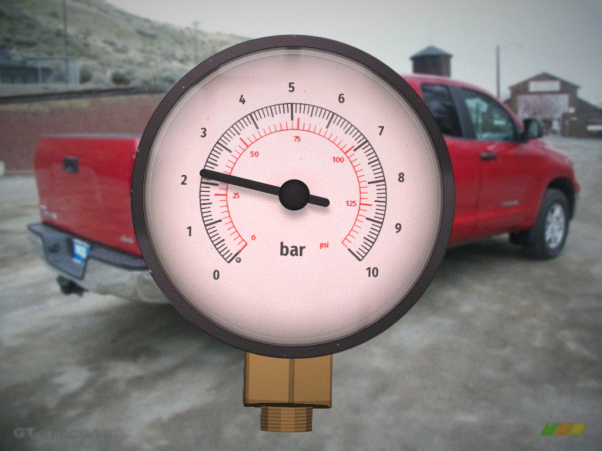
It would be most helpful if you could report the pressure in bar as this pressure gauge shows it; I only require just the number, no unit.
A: 2.2
